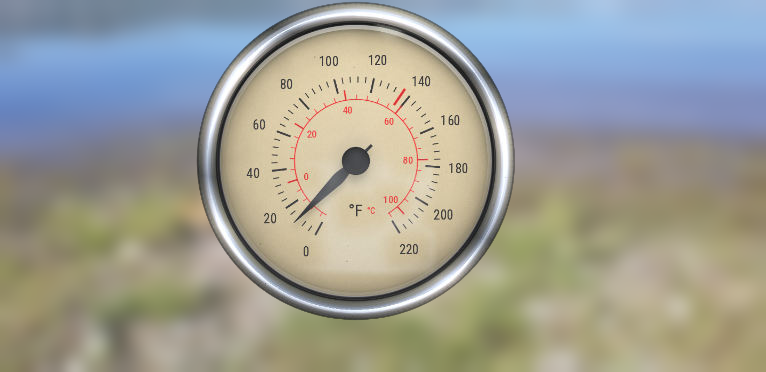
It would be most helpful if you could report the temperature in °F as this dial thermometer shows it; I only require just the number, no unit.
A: 12
